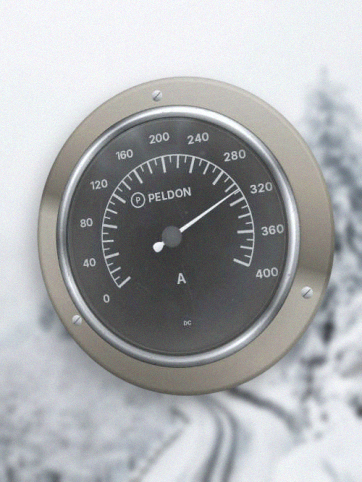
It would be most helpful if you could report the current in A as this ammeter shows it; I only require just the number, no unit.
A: 310
